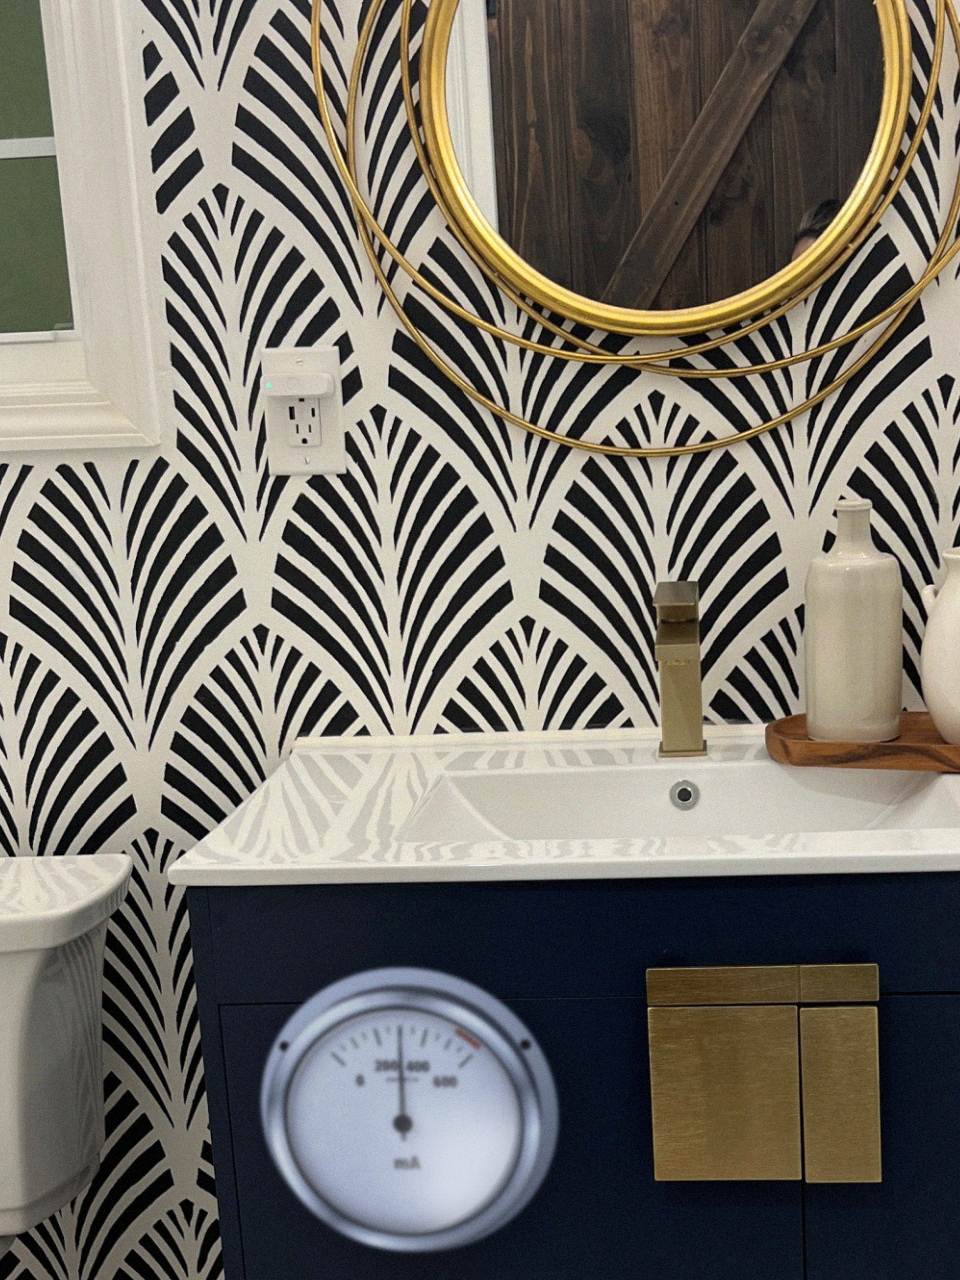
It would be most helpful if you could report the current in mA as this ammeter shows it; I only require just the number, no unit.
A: 300
